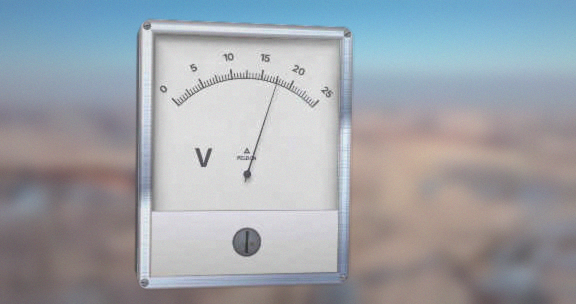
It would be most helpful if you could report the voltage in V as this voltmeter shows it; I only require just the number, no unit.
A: 17.5
